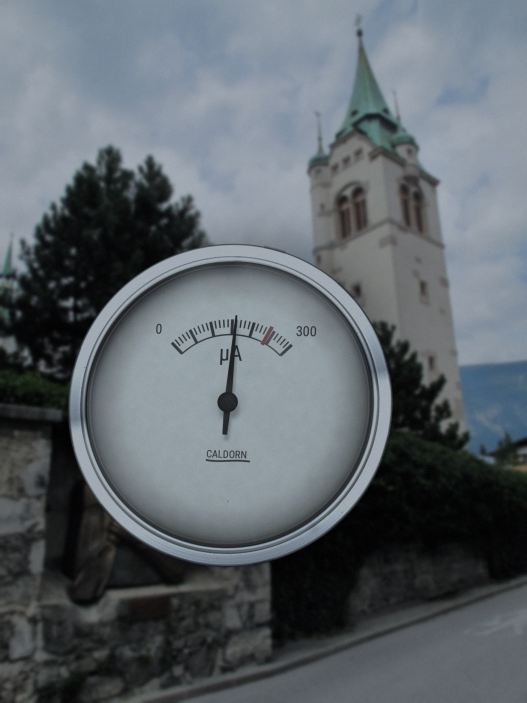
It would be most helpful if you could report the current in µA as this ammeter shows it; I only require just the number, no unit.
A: 160
